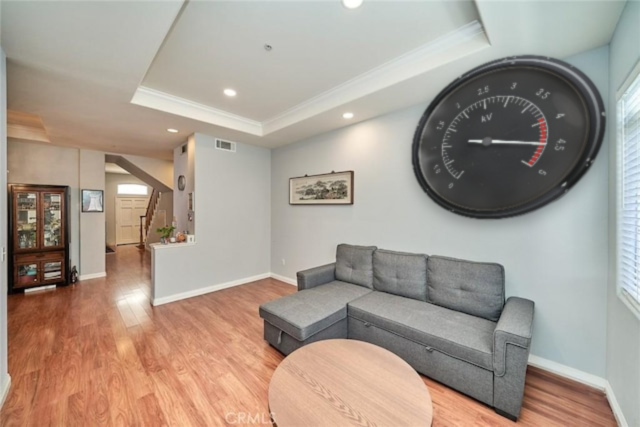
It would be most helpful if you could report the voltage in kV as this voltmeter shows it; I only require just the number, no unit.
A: 4.5
